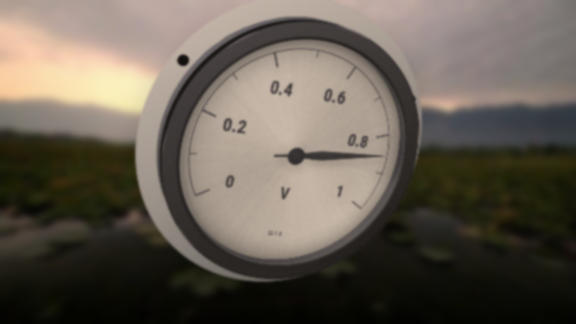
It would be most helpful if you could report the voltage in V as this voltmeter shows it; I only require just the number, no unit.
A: 0.85
